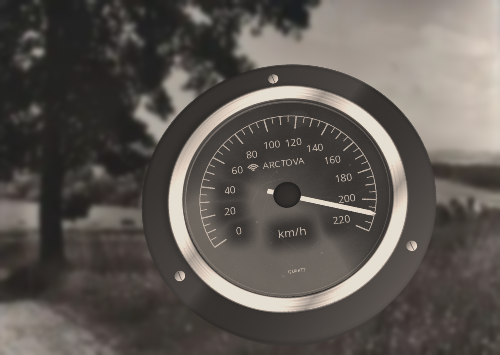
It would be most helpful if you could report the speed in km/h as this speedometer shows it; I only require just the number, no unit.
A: 210
